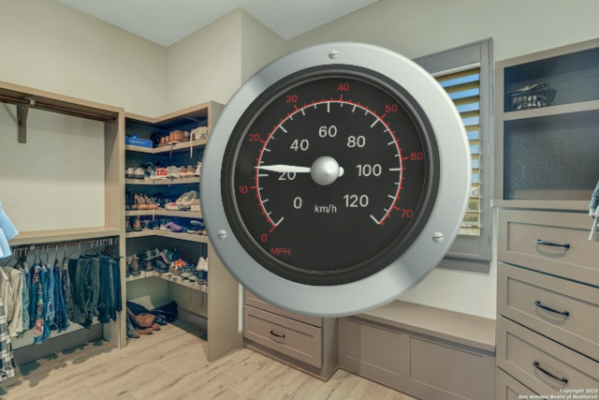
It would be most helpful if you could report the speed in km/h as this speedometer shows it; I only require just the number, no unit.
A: 22.5
